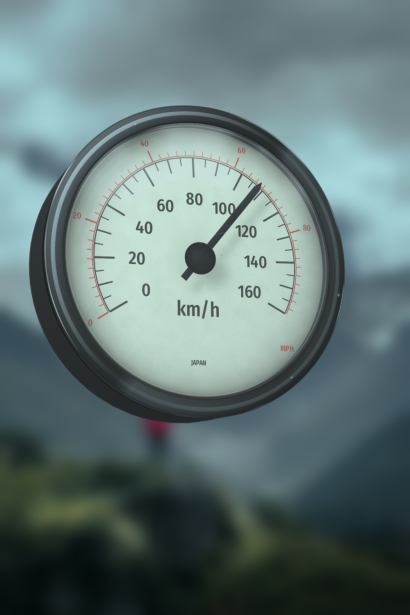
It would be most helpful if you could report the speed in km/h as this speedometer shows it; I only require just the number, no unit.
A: 107.5
